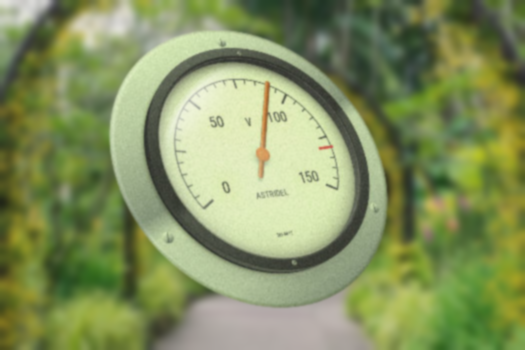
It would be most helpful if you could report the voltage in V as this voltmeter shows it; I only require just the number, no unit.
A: 90
